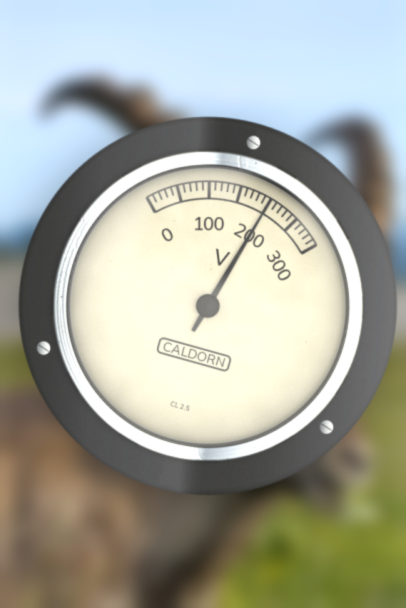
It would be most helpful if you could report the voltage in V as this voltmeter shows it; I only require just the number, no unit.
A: 200
